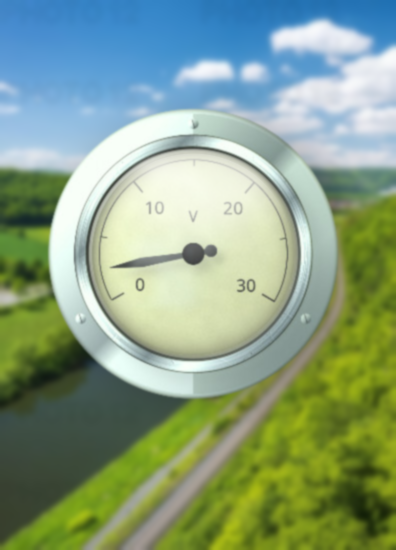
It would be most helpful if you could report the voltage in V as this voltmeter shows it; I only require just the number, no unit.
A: 2.5
